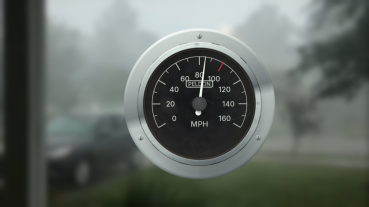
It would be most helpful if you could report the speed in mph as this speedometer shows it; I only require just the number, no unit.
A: 85
